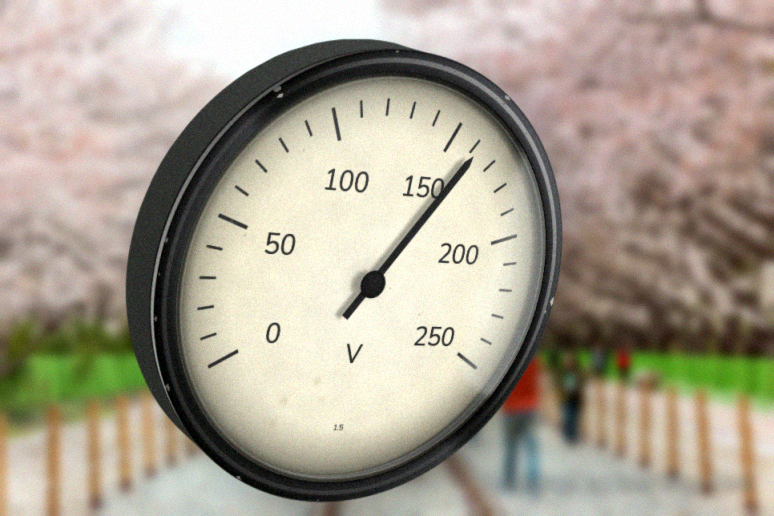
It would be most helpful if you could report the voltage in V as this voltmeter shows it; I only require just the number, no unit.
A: 160
